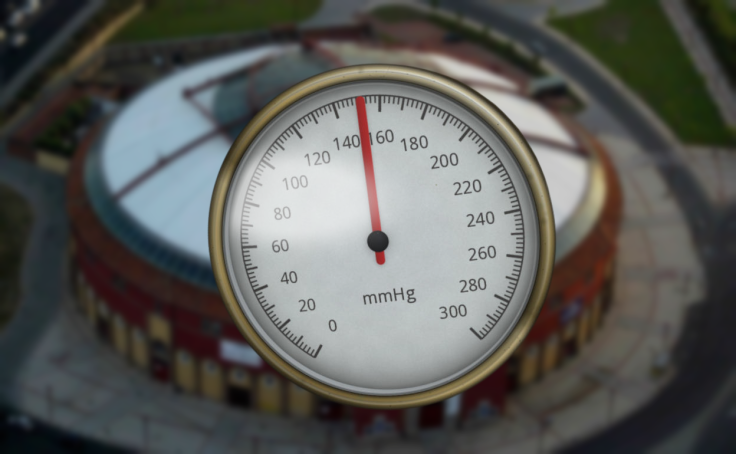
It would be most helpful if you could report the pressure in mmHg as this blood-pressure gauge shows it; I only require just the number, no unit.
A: 152
